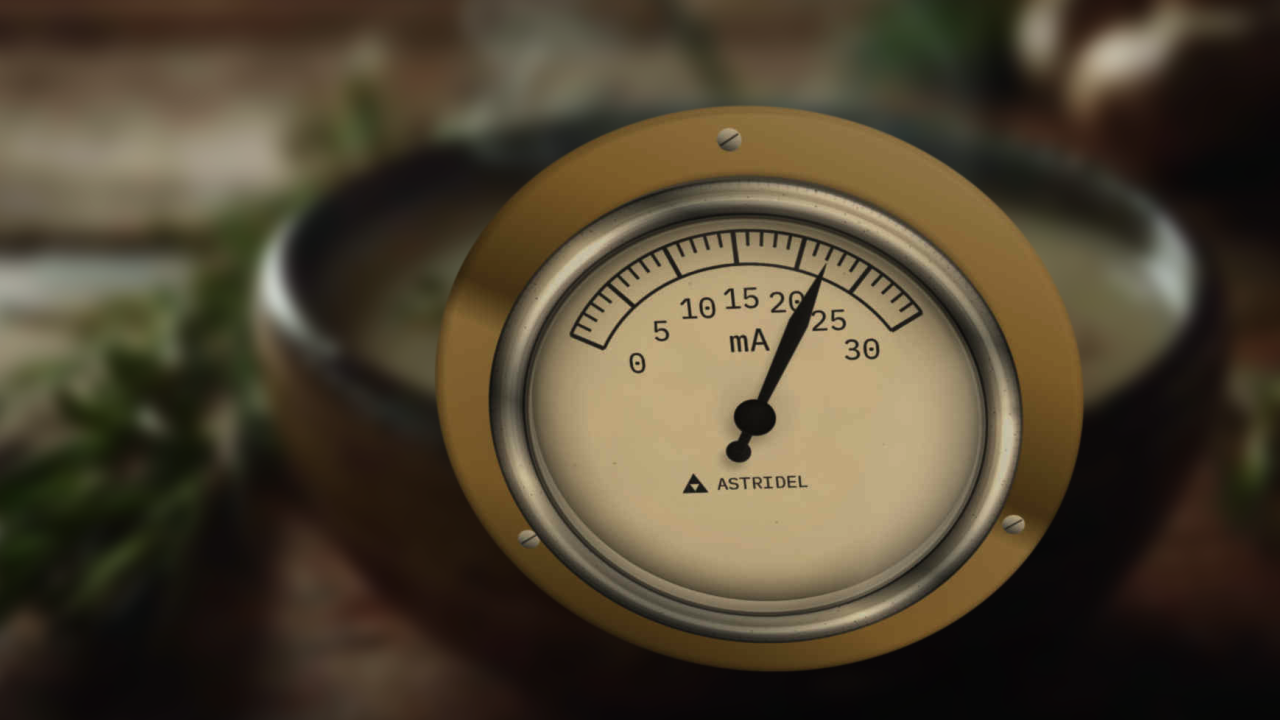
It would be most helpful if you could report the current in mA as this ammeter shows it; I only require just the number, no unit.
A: 22
